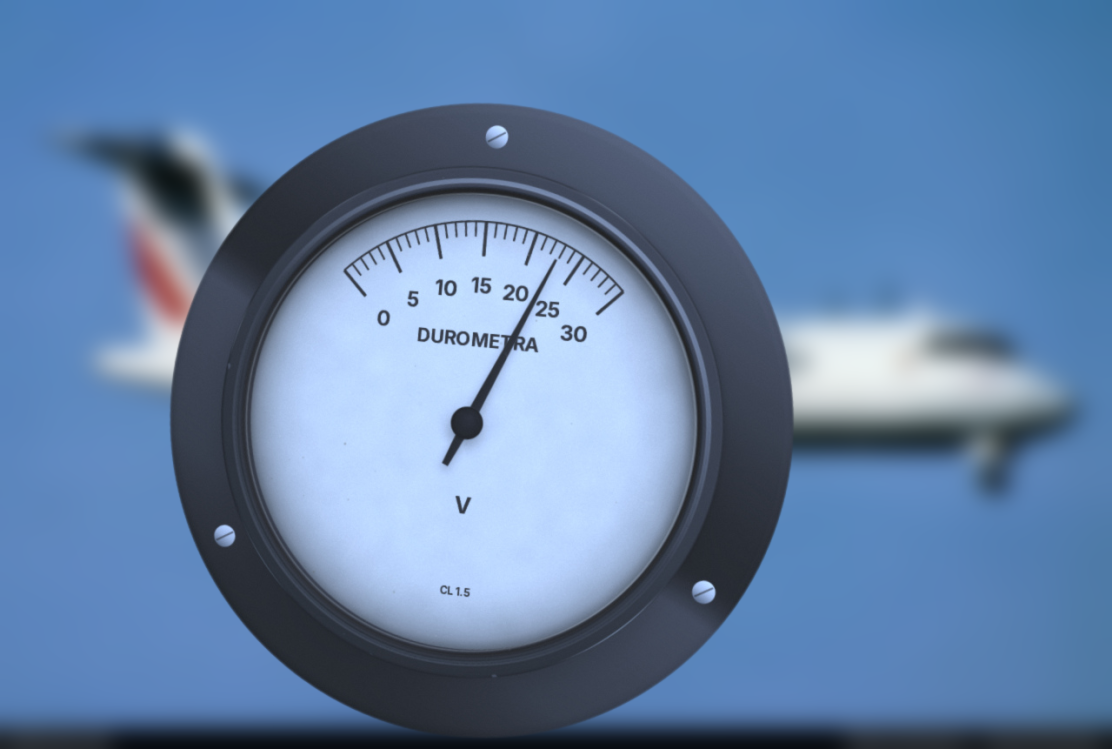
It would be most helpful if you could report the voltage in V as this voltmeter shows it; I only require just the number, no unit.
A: 23
